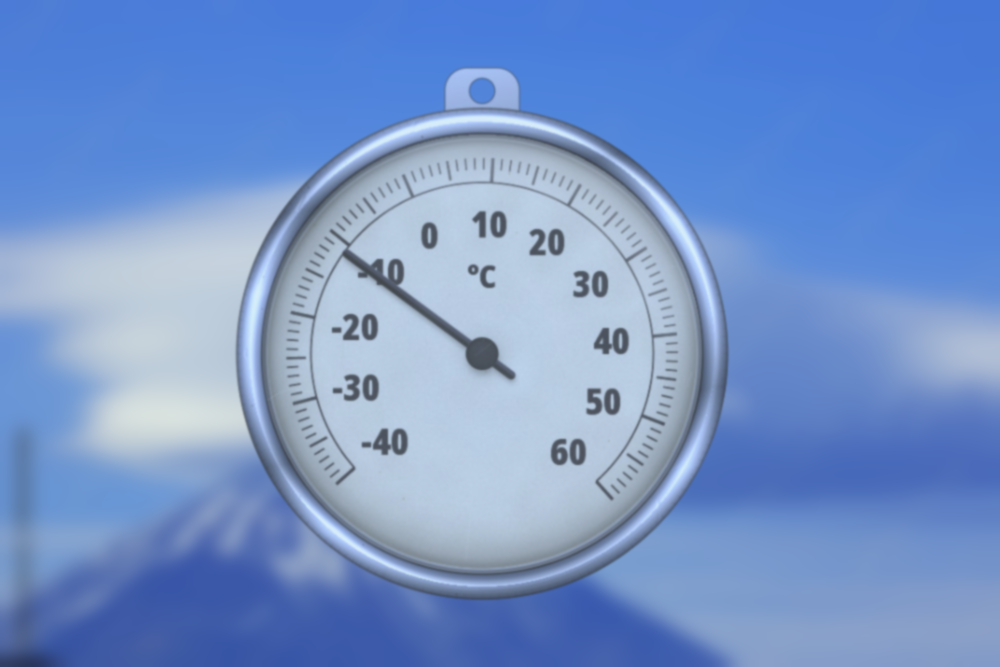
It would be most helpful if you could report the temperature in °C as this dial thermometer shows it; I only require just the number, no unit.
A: -11
